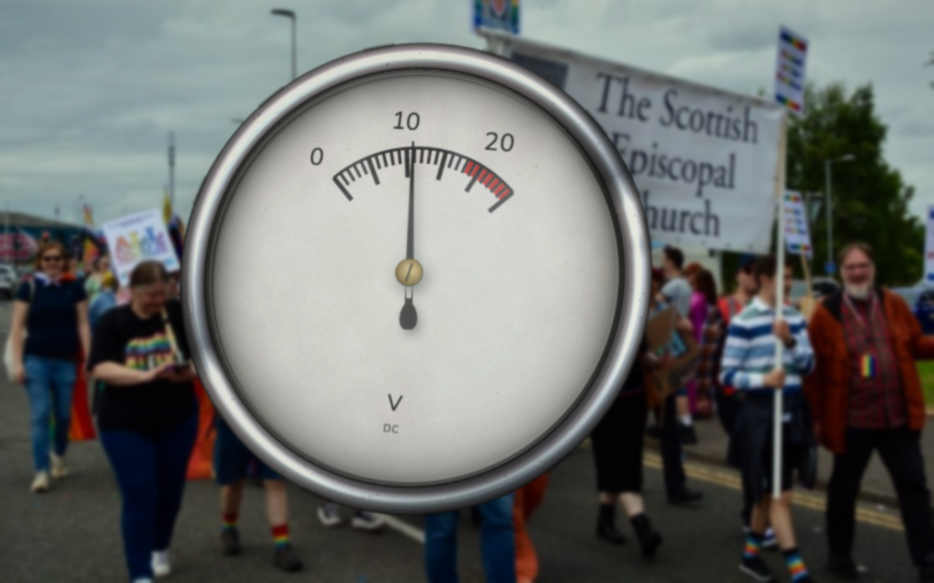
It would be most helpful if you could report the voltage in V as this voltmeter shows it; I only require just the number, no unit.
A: 11
